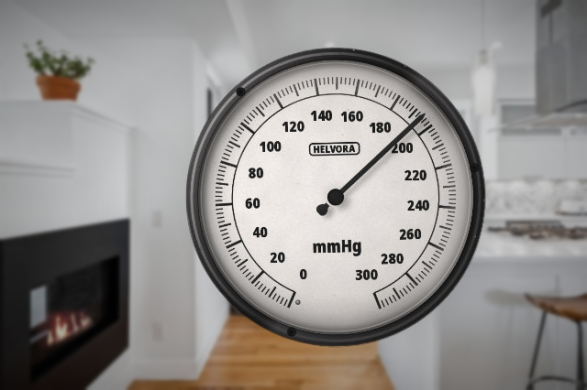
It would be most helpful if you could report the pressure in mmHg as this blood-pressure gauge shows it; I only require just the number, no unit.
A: 194
